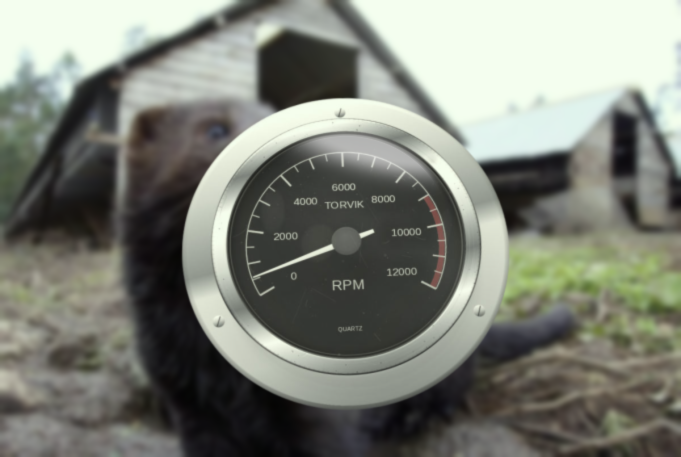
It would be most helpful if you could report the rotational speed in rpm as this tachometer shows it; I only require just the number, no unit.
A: 500
